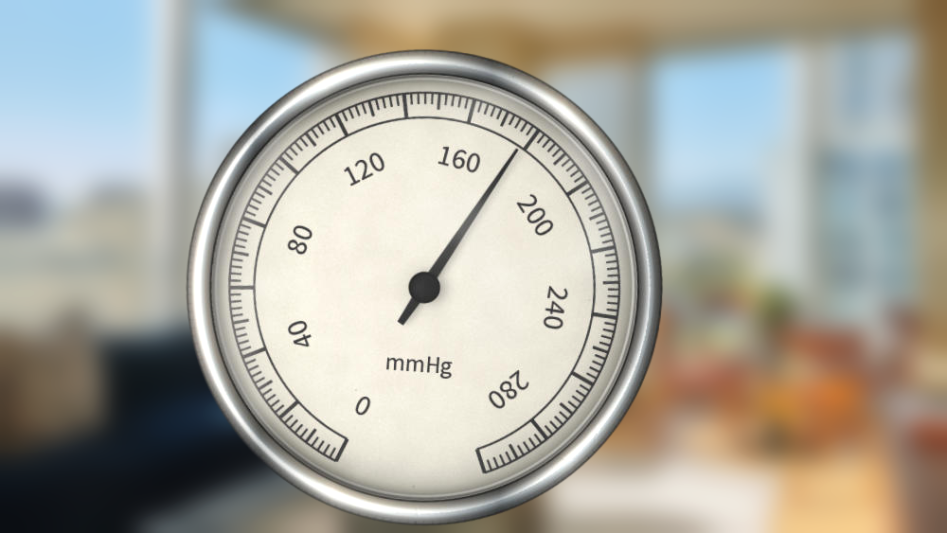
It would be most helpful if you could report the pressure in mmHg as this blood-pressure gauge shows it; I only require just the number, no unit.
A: 178
